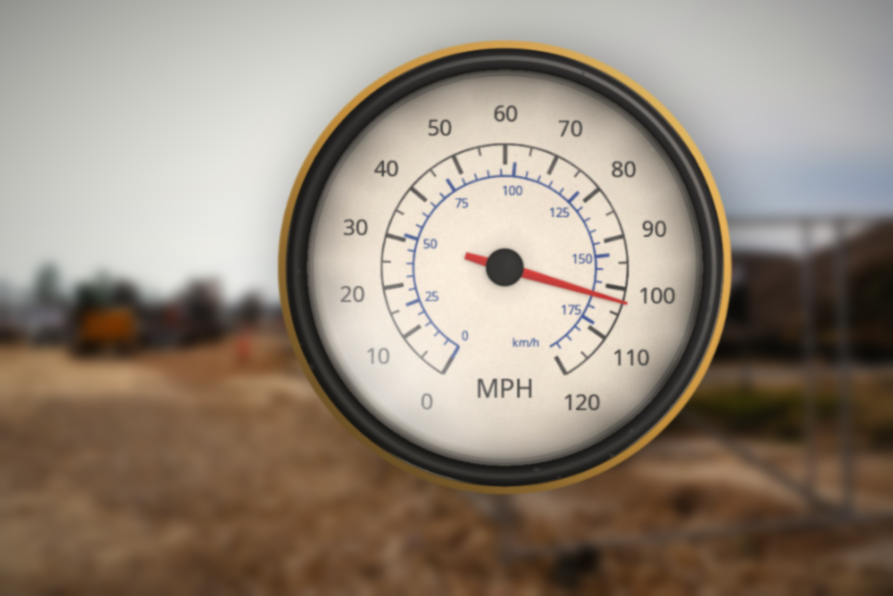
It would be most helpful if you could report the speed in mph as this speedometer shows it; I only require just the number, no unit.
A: 102.5
